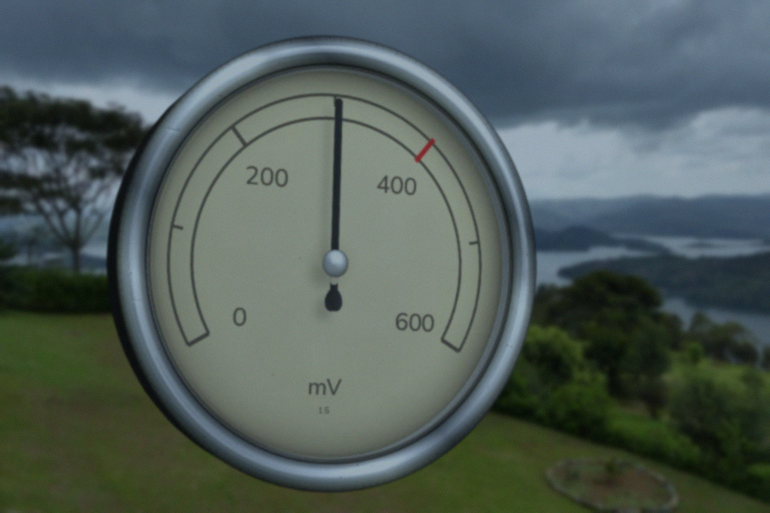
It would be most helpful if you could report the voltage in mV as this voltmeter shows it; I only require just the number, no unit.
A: 300
